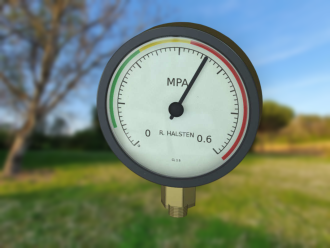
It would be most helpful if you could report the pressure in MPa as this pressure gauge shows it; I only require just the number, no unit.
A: 0.36
